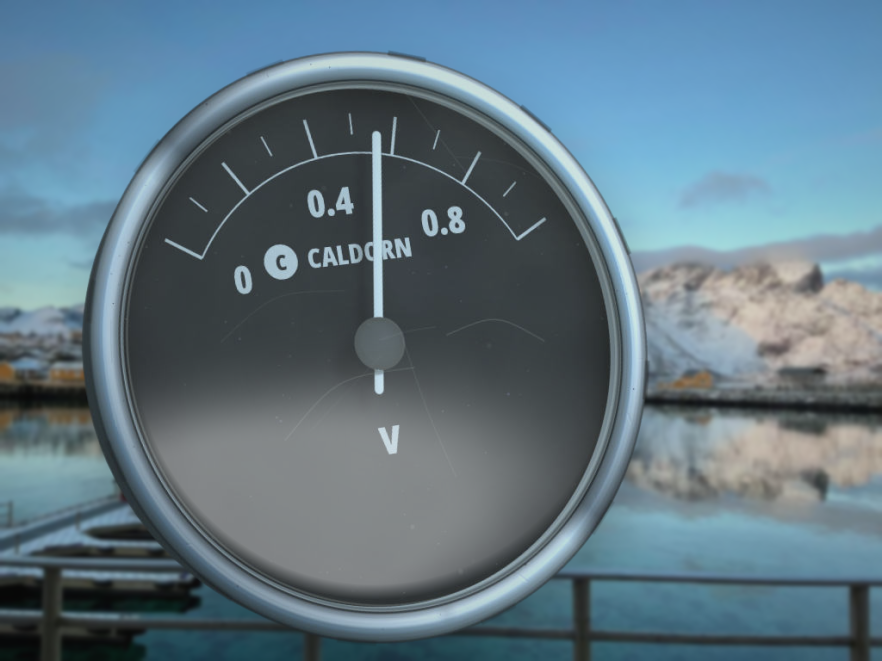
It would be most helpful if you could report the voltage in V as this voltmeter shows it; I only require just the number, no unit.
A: 0.55
